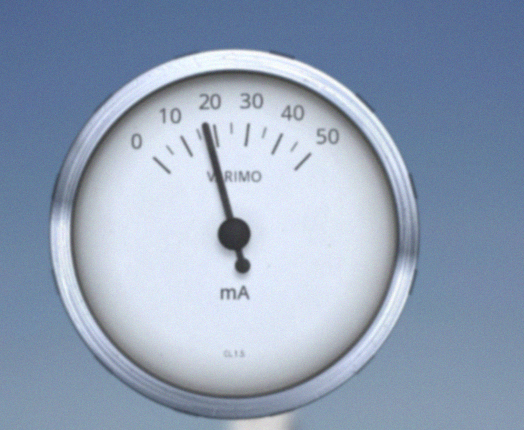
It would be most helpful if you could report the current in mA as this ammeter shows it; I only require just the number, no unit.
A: 17.5
